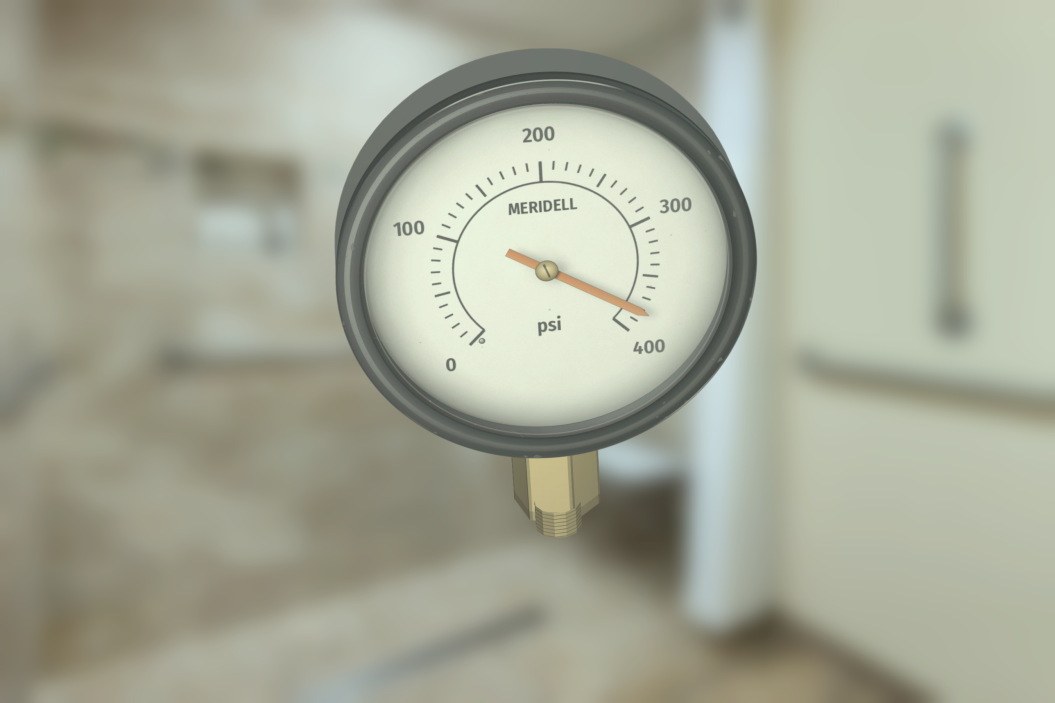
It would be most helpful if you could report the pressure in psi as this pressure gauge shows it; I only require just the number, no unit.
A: 380
